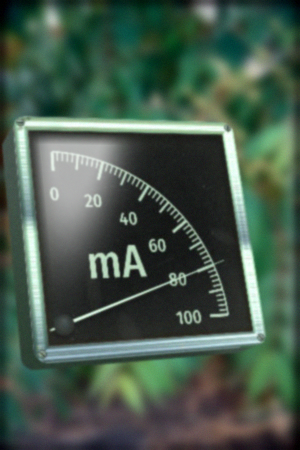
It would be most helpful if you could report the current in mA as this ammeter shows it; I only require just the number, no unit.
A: 80
